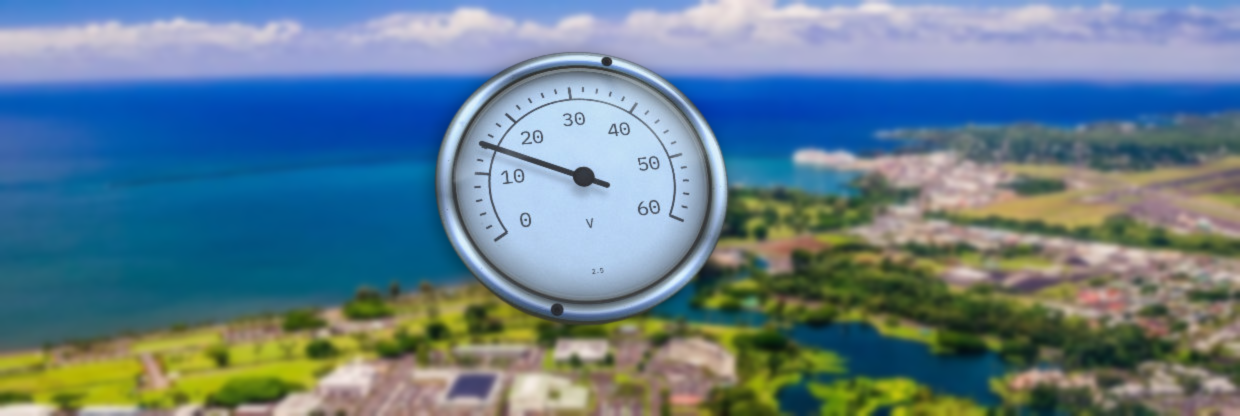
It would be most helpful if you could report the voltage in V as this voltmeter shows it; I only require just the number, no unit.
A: 14
